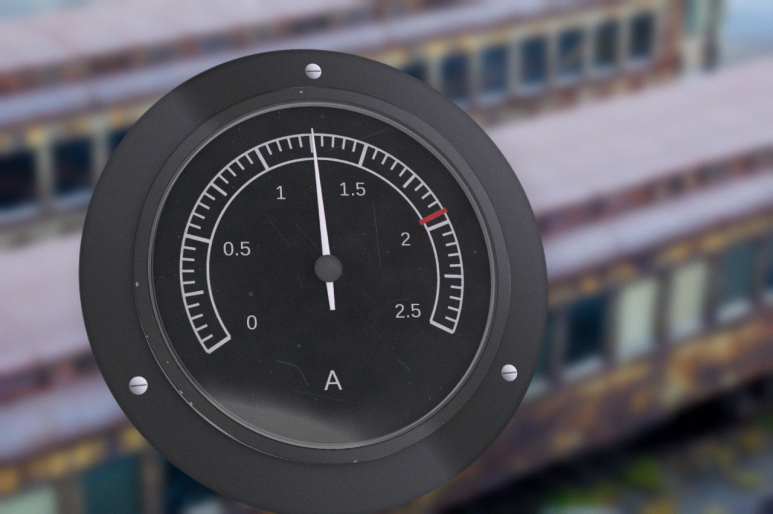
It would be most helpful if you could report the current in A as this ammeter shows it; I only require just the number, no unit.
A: 1.25
